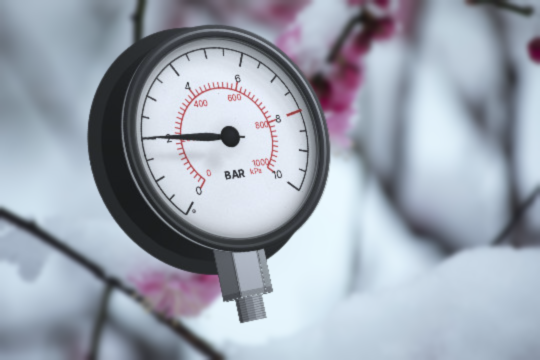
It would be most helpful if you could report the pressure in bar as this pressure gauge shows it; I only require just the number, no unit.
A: 2
